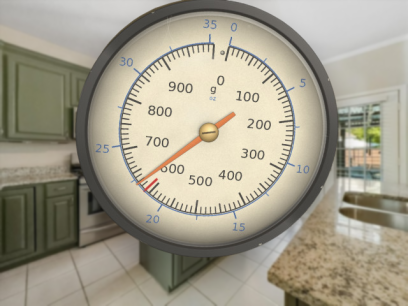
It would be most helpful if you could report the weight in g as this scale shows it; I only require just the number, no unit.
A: 630
